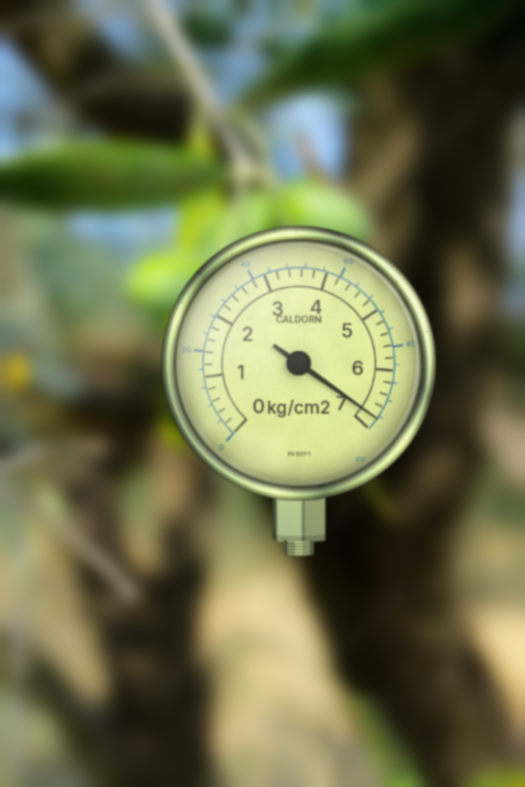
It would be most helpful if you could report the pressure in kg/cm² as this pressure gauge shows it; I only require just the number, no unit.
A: 6.8
